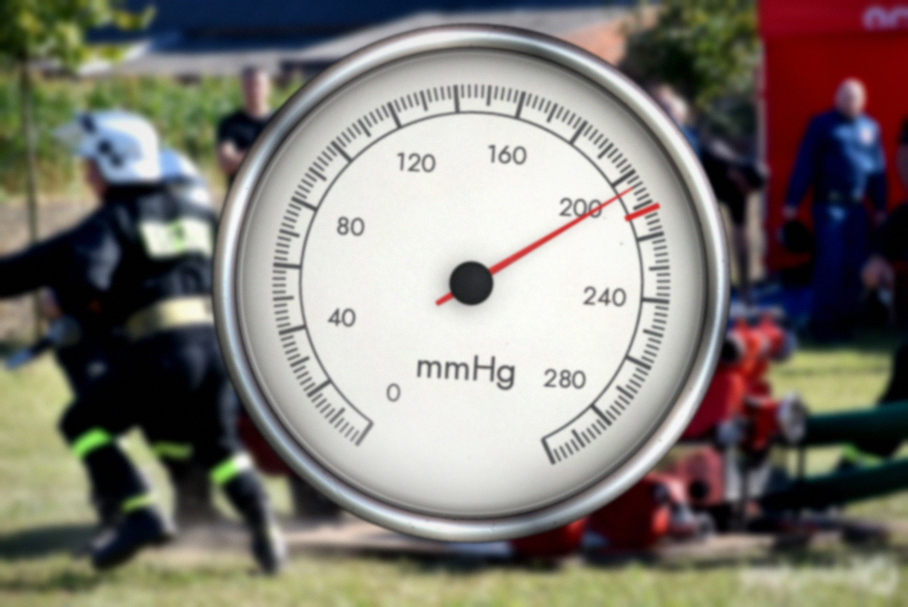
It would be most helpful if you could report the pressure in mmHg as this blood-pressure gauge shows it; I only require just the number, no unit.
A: 204
